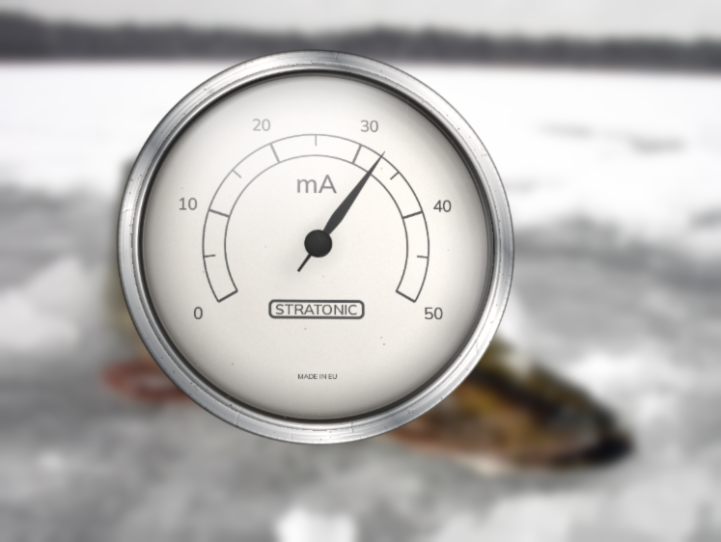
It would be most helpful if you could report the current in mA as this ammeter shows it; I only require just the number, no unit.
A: 32.5
